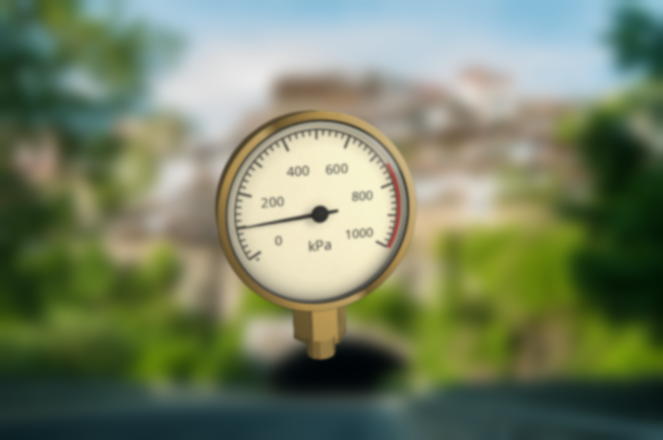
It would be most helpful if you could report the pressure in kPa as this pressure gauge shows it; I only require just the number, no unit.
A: 100
